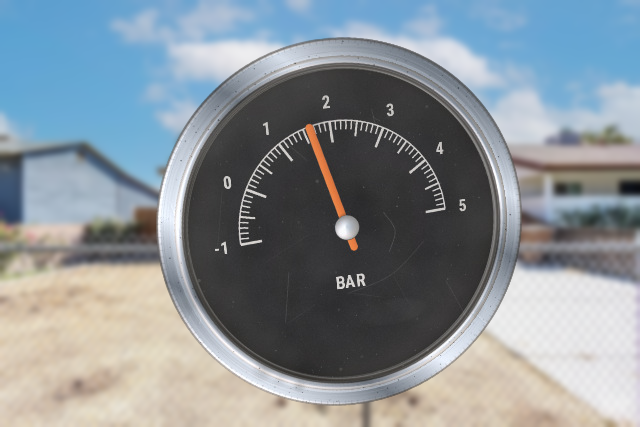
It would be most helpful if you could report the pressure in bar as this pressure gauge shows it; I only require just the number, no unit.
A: 1.6
